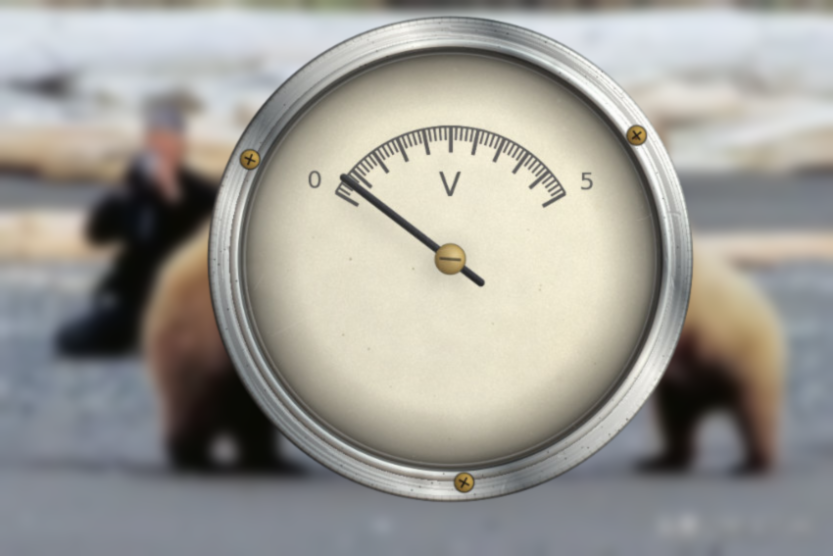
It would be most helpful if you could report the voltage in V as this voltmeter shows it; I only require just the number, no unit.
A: 0.3
